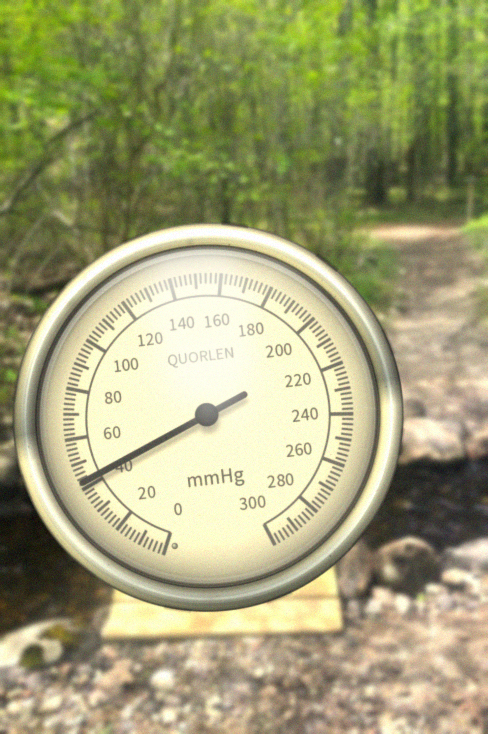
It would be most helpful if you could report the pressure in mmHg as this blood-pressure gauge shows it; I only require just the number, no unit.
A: 42
